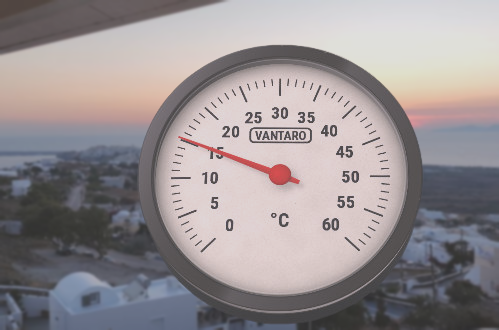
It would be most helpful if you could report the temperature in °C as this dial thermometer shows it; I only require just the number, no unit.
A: 15
